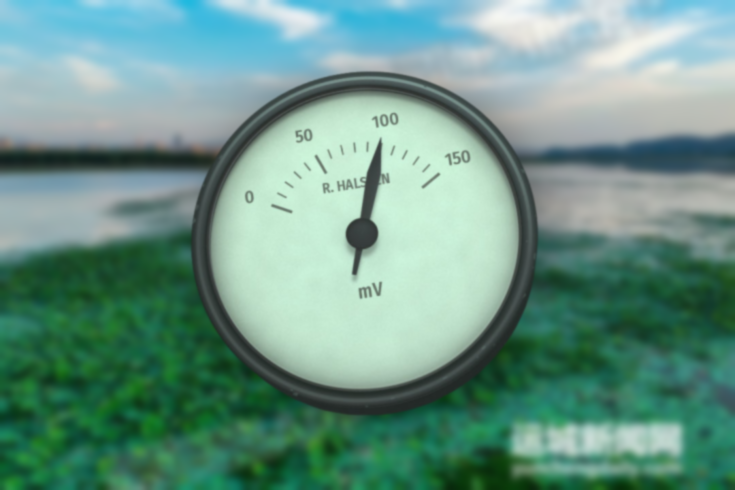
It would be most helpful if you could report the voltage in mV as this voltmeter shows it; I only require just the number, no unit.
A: 100
